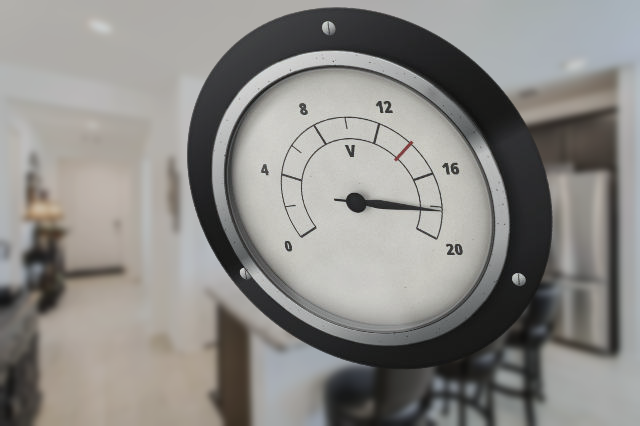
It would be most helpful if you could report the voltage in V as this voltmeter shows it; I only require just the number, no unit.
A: 18
